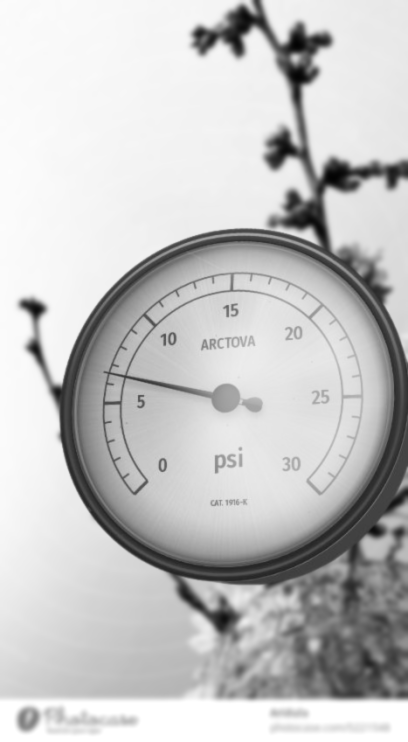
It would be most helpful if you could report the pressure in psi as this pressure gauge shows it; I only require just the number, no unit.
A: 6.5
